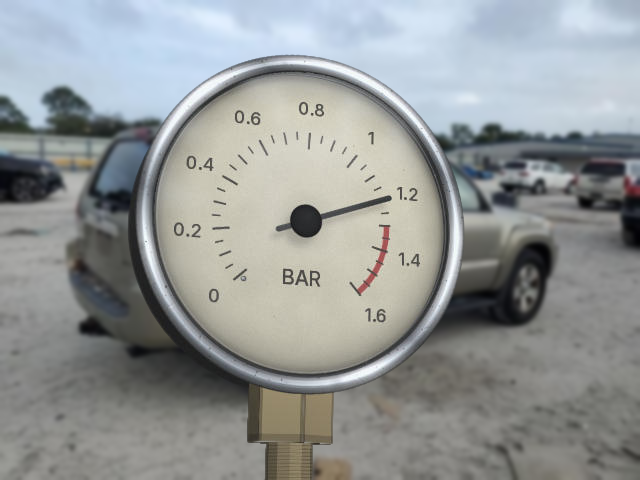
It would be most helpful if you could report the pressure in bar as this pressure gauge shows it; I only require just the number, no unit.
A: 1.2
